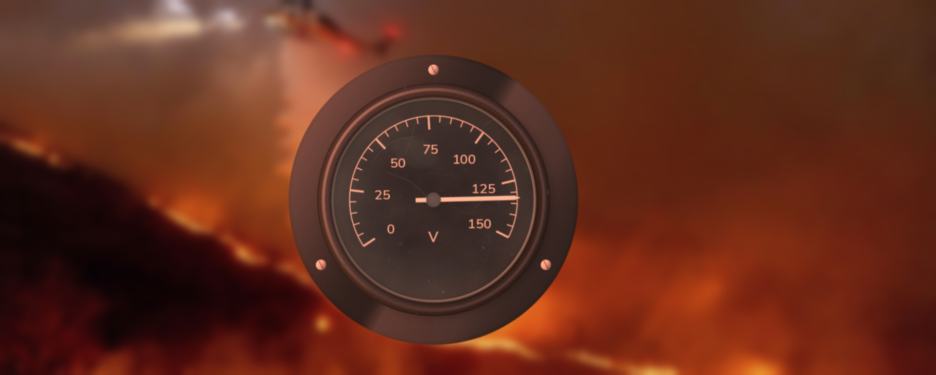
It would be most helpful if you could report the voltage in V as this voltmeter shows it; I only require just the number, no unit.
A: 132.5
